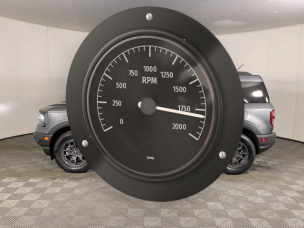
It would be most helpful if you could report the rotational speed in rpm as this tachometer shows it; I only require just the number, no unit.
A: 1800
